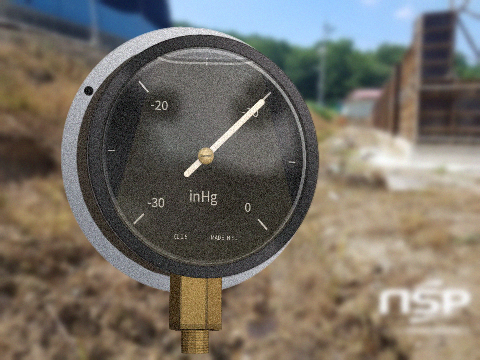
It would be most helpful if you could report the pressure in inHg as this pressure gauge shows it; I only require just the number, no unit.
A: -10
